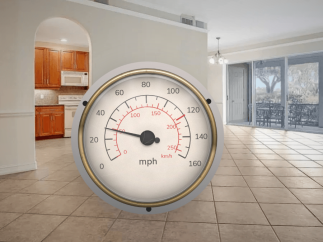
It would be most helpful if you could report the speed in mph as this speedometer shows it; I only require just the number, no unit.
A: 30
